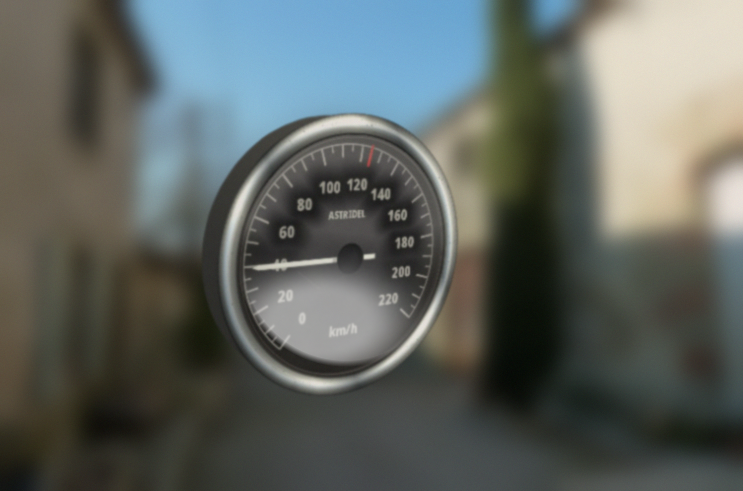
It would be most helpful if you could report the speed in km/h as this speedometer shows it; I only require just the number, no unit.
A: 40
